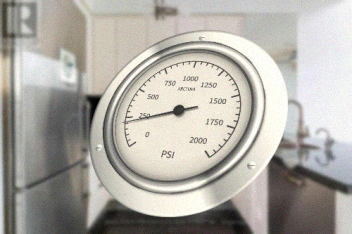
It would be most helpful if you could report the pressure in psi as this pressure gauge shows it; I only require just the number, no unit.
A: 200
